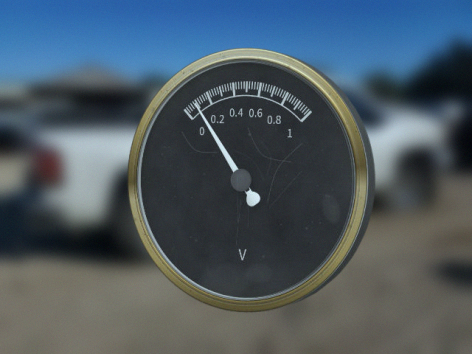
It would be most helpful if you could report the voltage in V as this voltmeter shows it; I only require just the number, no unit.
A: 0.1
